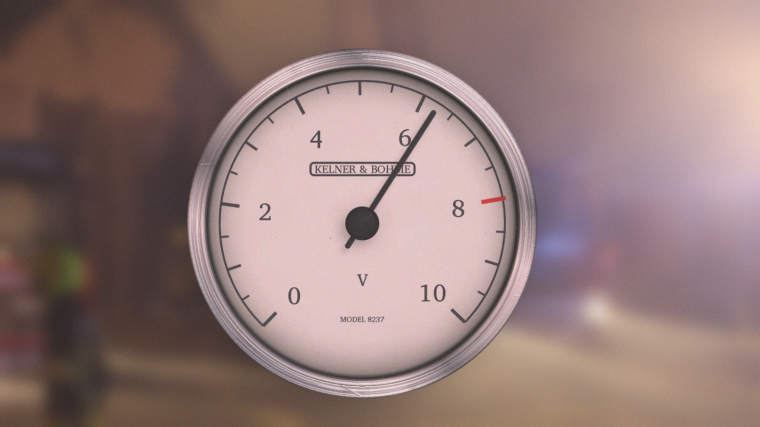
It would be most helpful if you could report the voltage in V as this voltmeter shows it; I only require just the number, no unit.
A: 6.25
